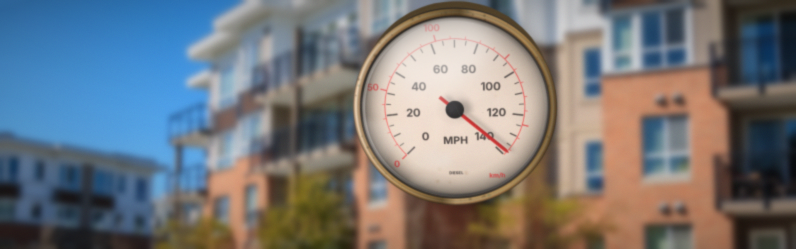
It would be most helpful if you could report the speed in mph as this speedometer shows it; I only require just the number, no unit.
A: 137.5
